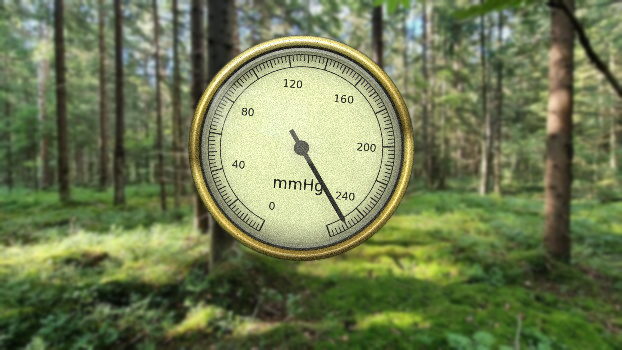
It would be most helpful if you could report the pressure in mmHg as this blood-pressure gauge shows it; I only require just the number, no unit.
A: 250
